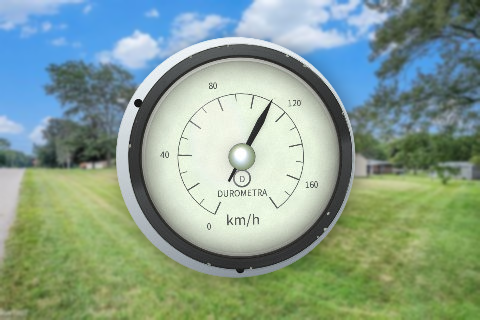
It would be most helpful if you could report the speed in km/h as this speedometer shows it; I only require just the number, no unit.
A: 110
